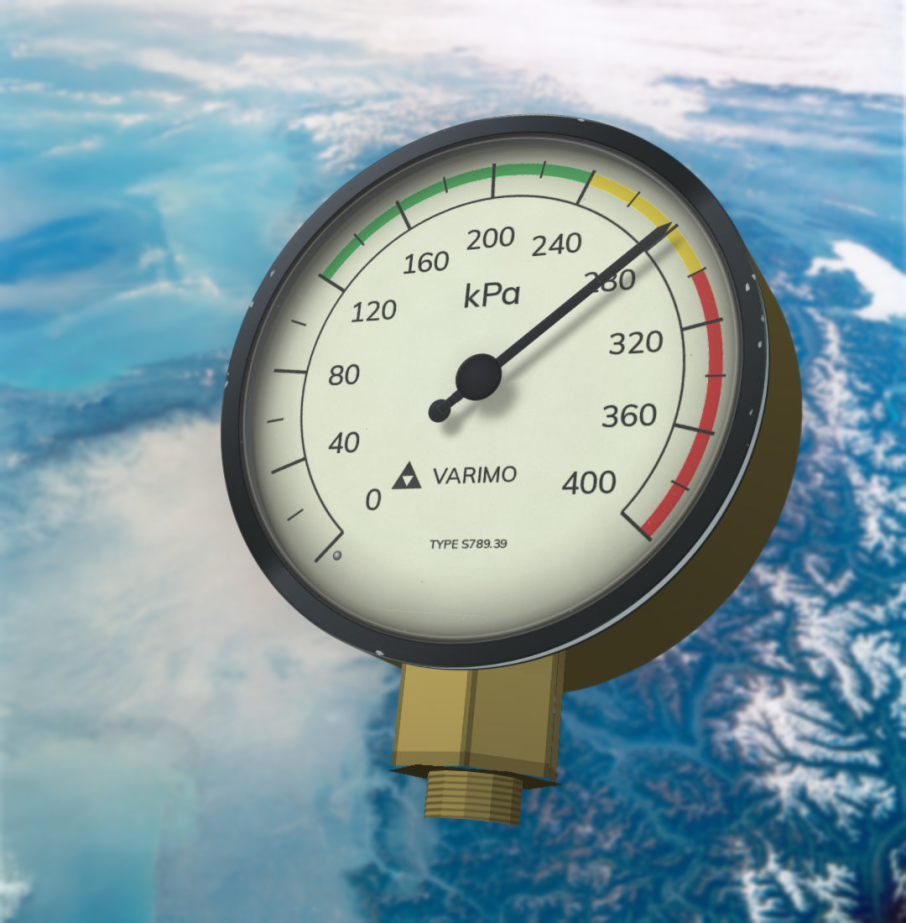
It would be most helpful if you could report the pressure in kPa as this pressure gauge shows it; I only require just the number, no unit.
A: 280
